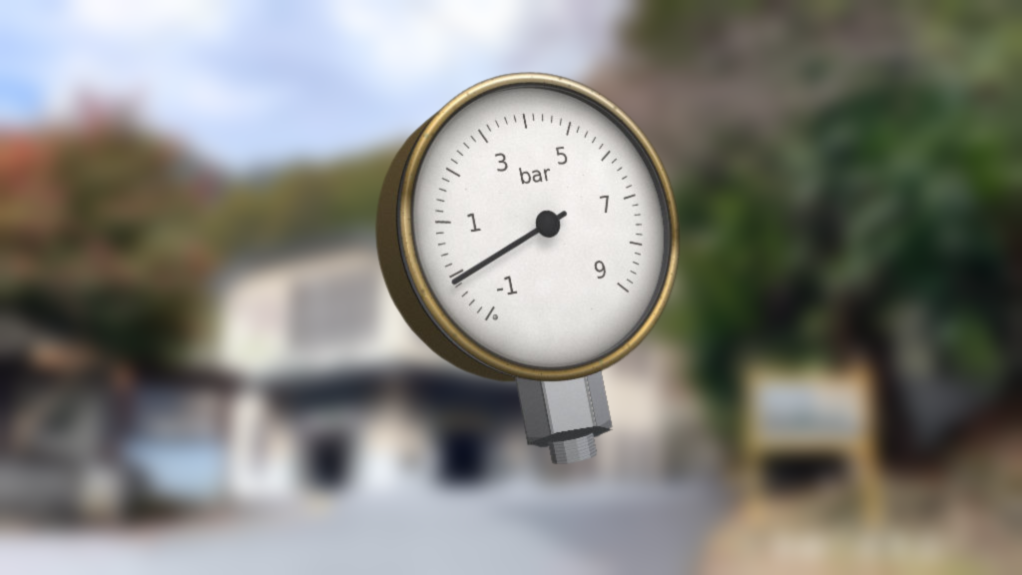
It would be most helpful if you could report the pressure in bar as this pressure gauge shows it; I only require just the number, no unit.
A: -0.1
